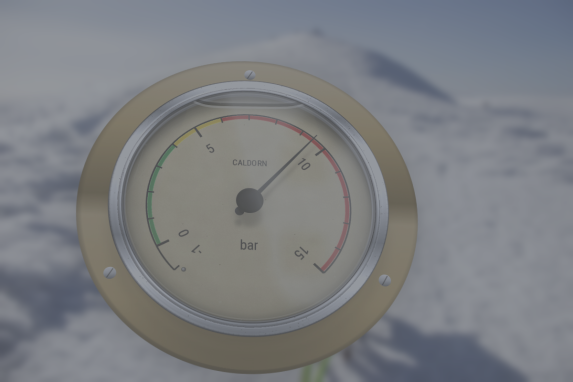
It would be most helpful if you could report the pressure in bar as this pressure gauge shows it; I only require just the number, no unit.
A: 9.5
